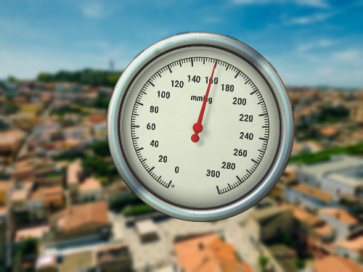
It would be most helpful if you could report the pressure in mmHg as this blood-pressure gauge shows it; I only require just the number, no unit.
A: 160
